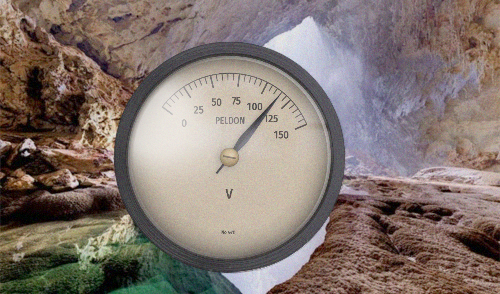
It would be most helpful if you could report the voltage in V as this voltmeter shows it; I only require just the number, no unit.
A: 115
